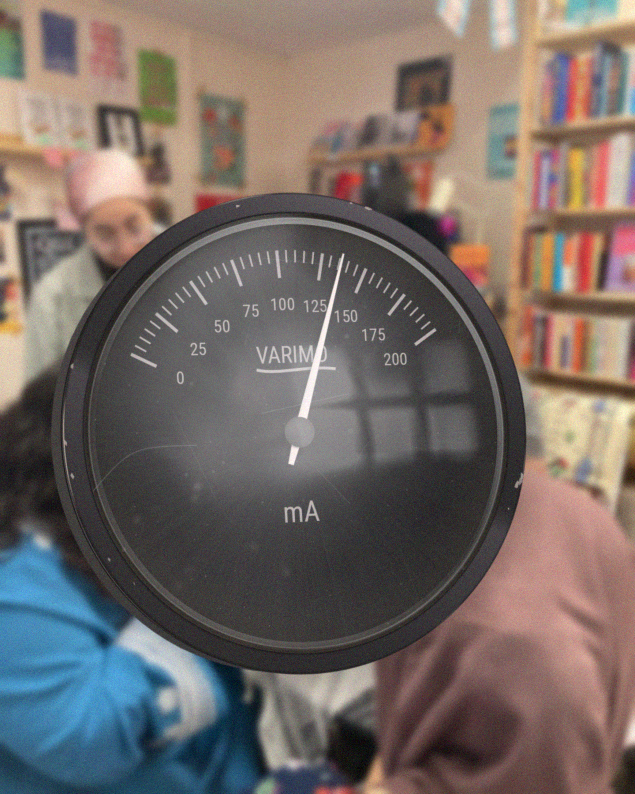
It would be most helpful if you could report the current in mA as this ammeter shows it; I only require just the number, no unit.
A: 135
